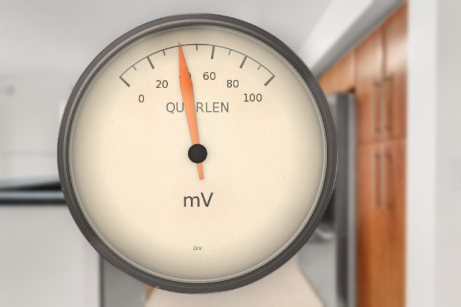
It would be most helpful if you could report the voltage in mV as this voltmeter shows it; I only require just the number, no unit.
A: 40
